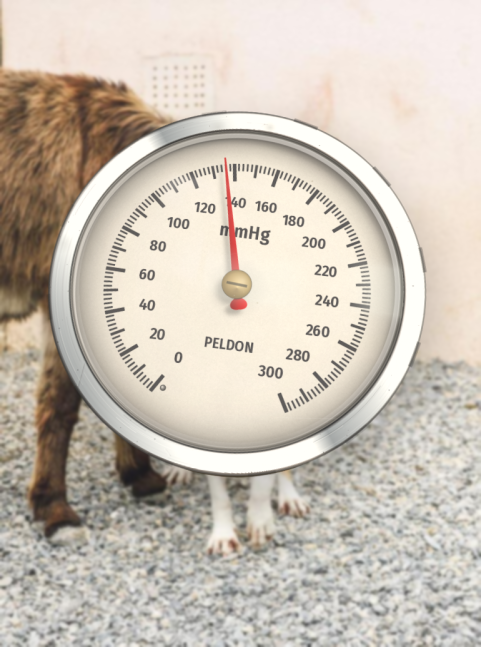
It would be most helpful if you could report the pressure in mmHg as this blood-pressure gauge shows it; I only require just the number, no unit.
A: 136
